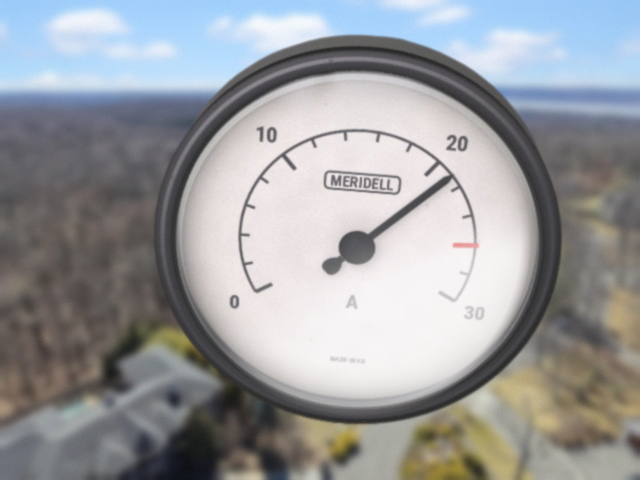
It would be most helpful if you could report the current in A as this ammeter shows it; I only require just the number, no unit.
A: 21
